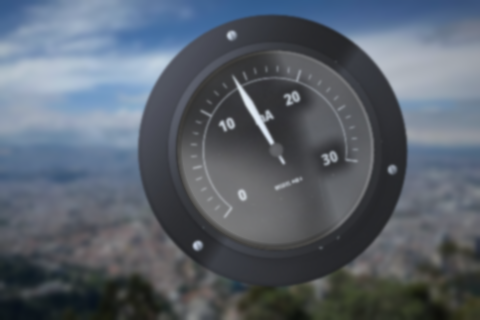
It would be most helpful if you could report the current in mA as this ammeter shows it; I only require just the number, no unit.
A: 14
